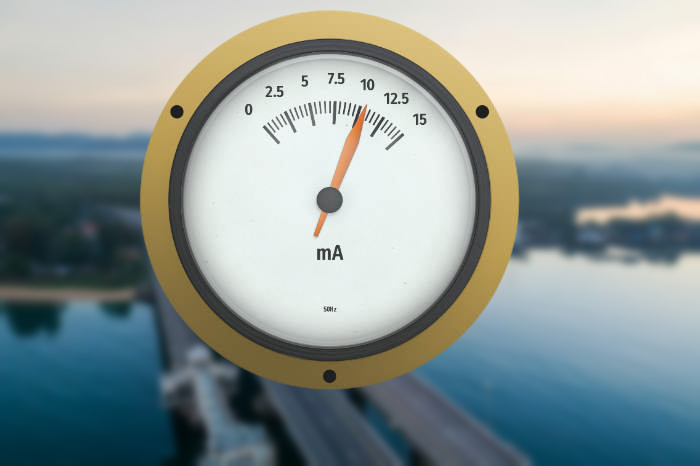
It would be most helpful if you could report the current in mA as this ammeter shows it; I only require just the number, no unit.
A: 10.5
